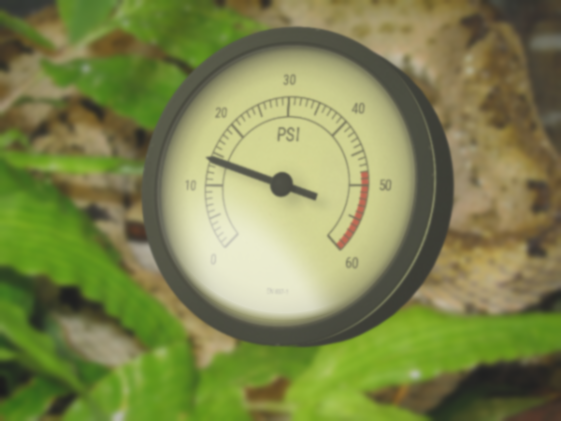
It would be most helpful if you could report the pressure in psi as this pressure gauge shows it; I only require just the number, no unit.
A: 14
